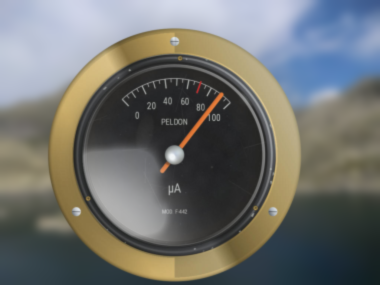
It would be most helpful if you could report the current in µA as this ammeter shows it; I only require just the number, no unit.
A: 90
